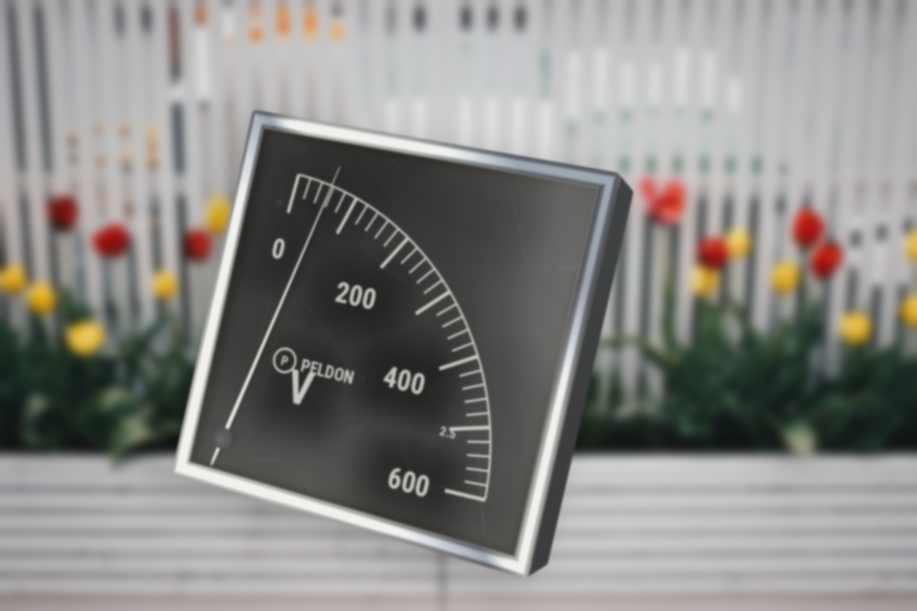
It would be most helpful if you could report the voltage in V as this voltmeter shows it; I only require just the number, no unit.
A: 60
